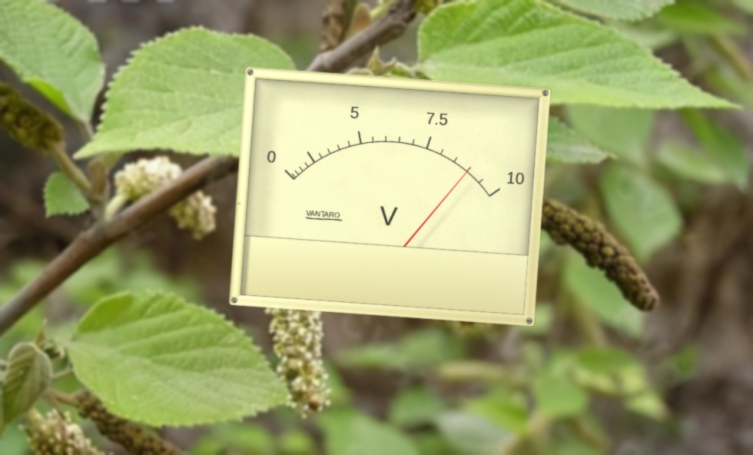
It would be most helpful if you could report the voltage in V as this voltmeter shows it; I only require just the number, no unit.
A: 9
